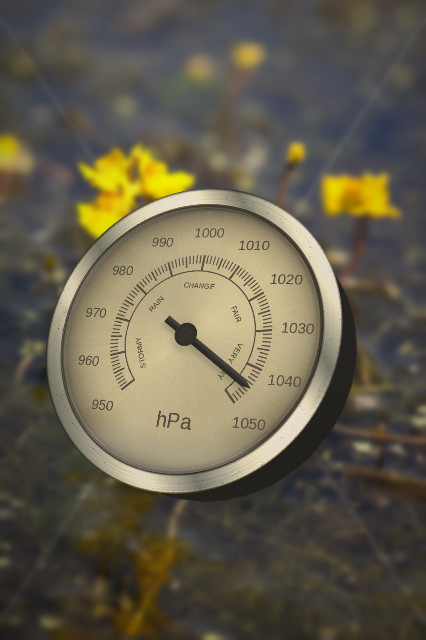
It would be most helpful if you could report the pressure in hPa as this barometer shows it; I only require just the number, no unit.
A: 1045
